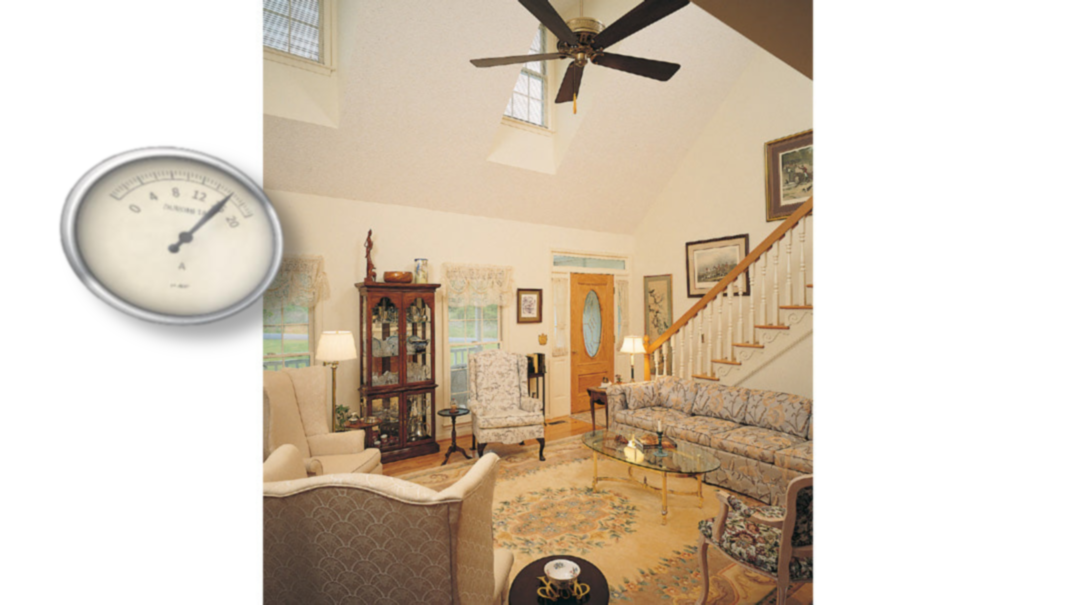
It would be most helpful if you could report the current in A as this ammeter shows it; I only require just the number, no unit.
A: 16
